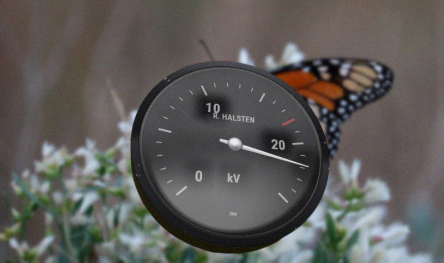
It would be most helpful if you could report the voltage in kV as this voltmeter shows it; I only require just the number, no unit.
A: 22
